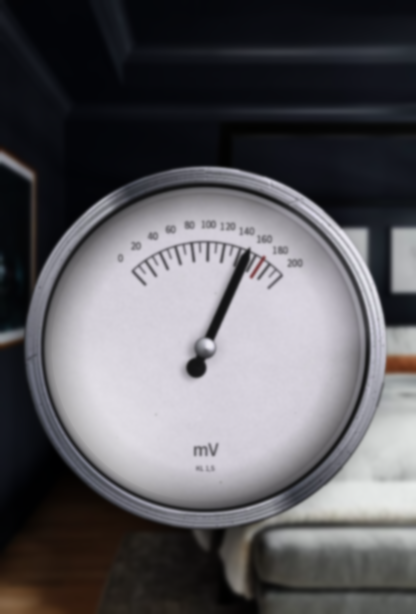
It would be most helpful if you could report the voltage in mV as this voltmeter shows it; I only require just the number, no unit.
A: 150
